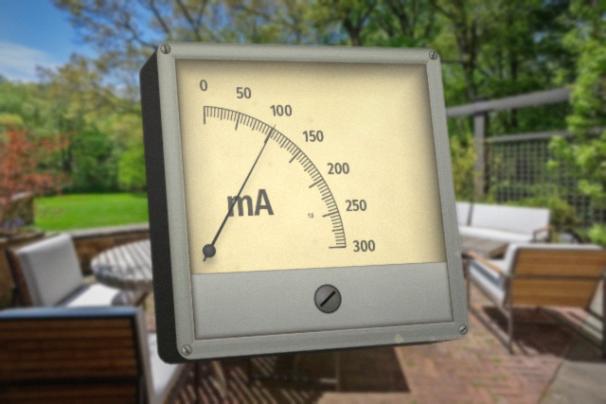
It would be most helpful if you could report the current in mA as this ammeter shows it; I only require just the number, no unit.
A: 100
